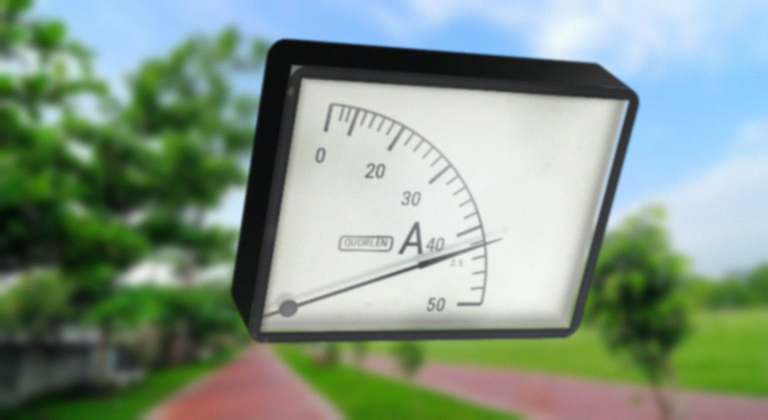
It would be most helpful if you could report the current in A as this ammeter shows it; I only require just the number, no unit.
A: 42
